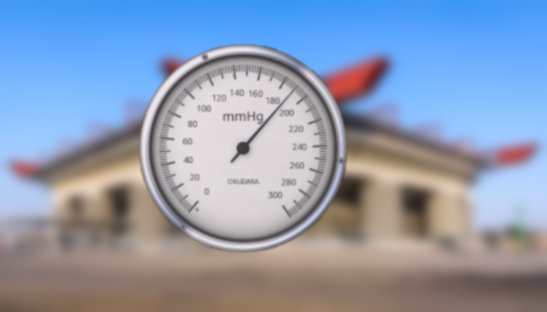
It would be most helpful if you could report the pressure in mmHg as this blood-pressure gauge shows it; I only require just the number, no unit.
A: 190
